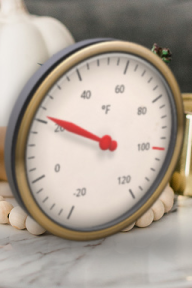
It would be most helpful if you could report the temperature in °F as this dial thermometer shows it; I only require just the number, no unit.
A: 22
